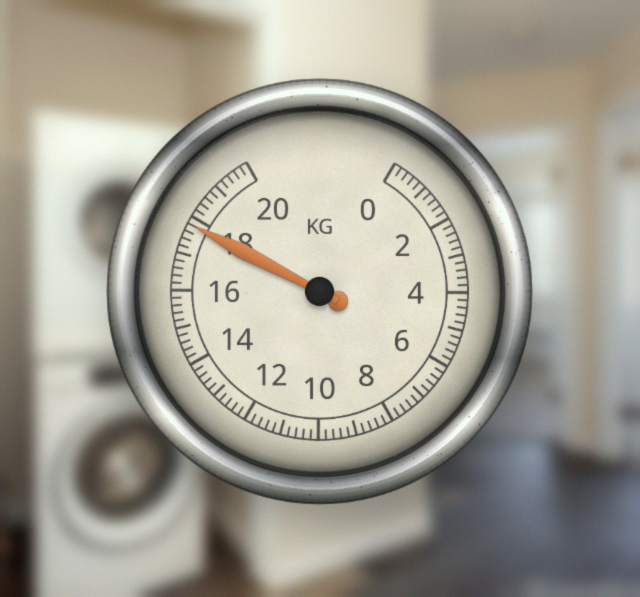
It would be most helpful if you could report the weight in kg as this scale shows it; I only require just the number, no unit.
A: 17.8
